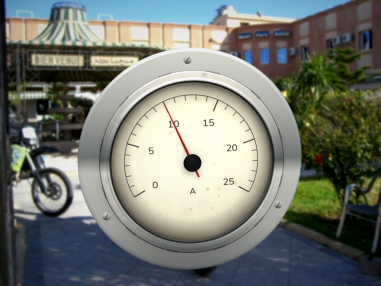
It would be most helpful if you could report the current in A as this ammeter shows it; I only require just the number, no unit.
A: 10
